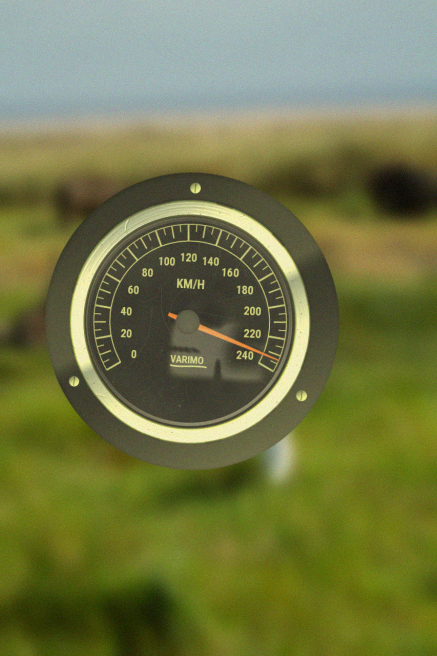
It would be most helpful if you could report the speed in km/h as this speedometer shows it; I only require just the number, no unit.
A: 232.5
